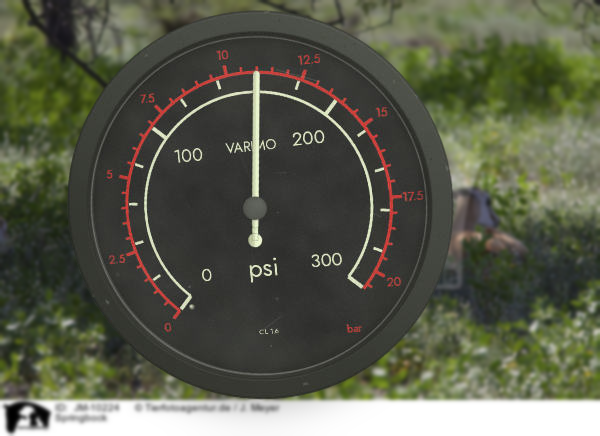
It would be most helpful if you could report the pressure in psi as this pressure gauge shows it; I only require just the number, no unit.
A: 160
